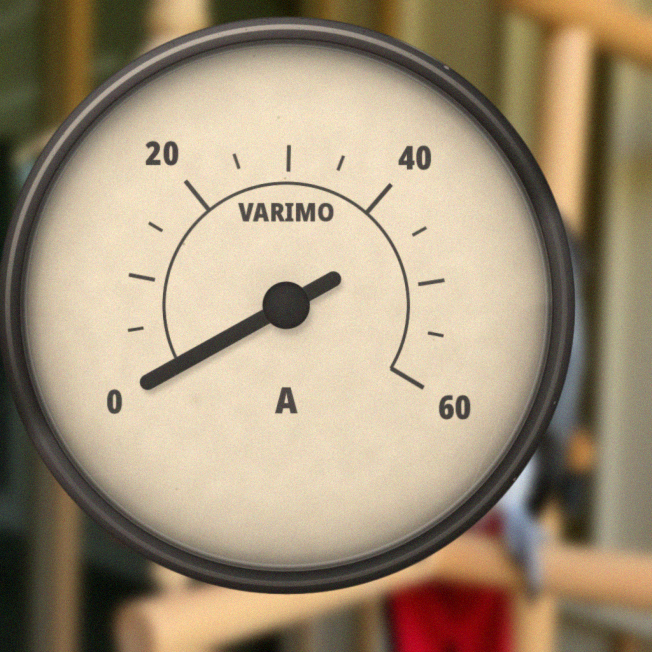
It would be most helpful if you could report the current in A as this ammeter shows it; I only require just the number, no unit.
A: 0
